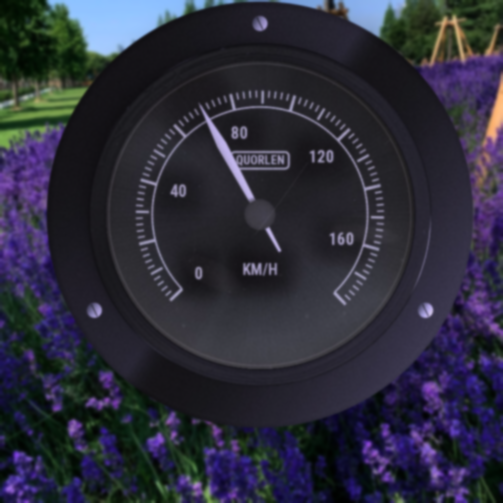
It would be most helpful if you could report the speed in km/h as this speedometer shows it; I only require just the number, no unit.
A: 70
